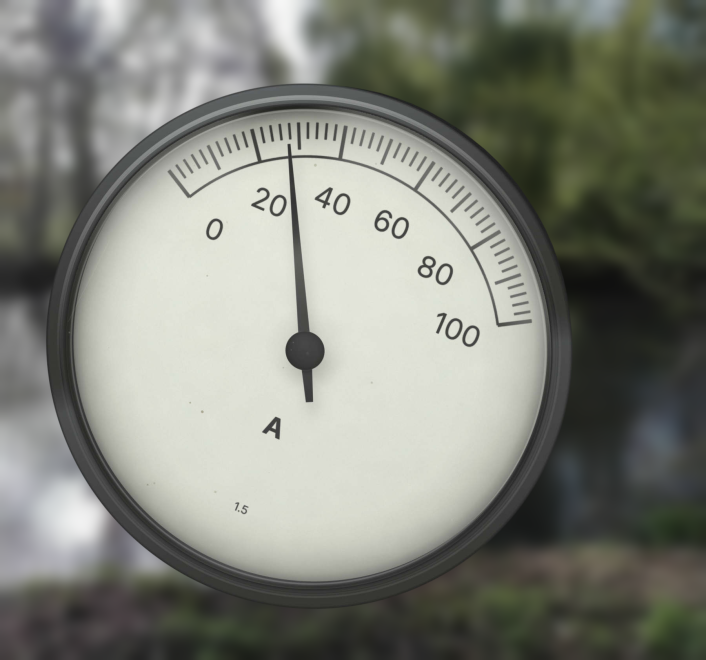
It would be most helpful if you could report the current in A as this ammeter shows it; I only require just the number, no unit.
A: 28
